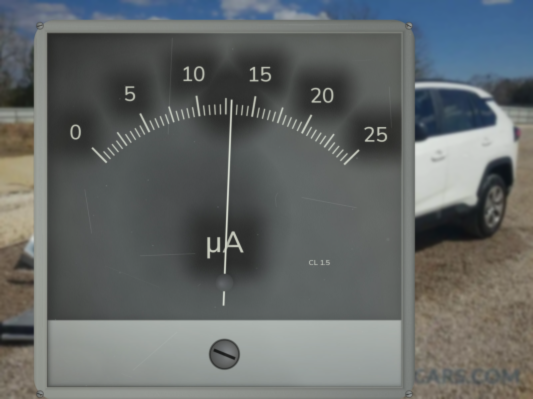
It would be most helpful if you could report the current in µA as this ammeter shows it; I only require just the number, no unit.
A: 13
